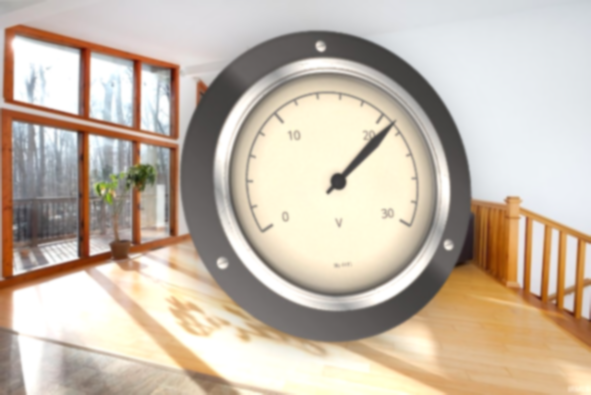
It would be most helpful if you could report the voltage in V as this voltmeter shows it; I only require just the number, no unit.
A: 21
